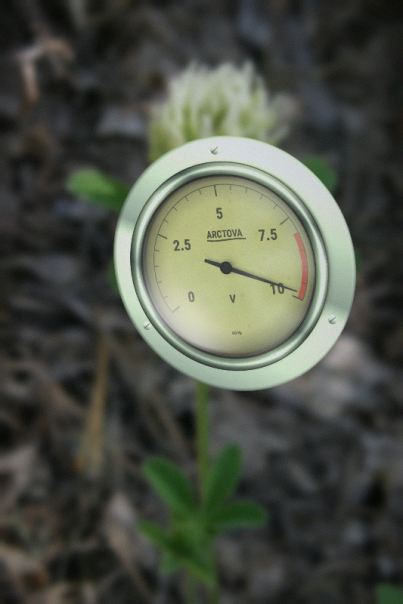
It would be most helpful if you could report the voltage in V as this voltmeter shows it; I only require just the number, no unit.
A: 9.75
